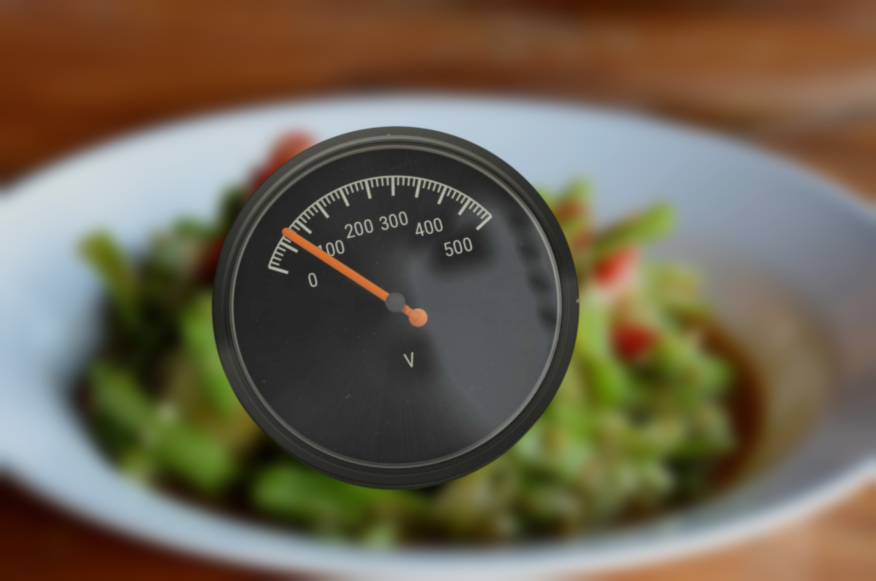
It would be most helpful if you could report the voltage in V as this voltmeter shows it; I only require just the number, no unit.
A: 70
